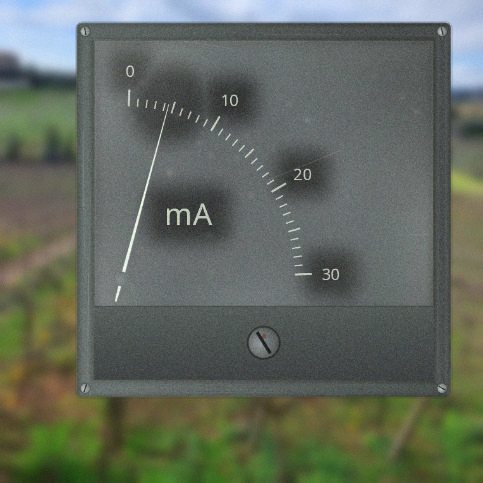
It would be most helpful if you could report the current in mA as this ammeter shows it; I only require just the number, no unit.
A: 4.5
